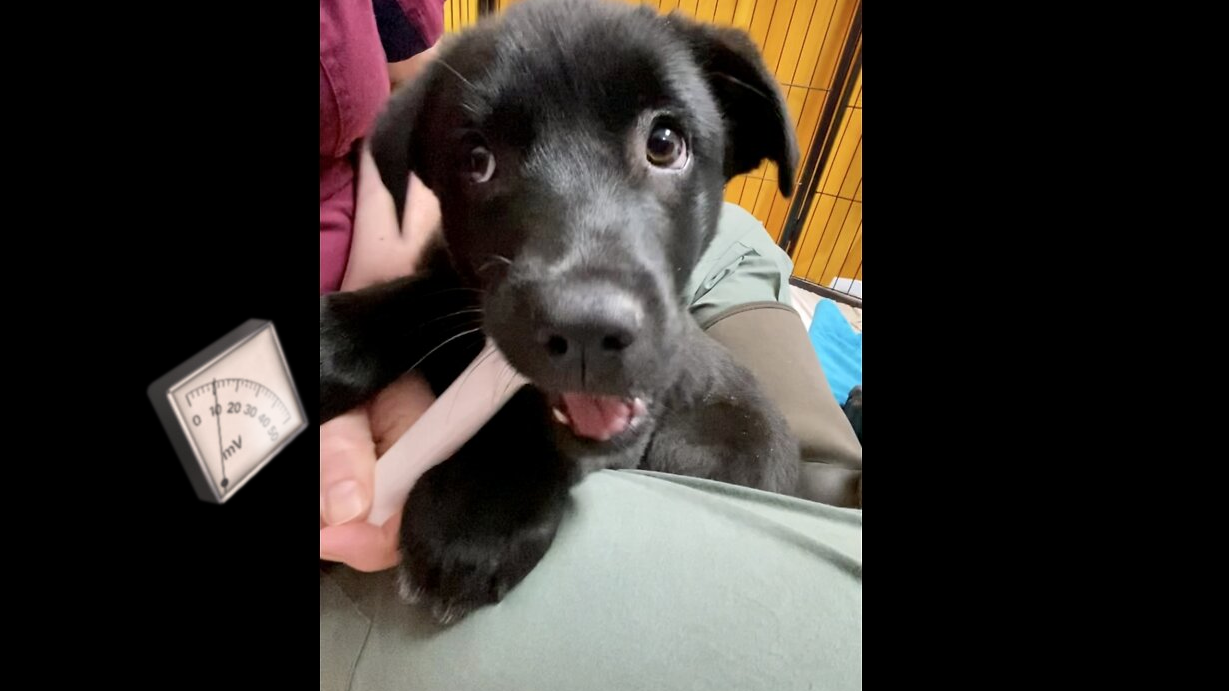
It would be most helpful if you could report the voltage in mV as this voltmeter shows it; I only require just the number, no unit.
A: 10
